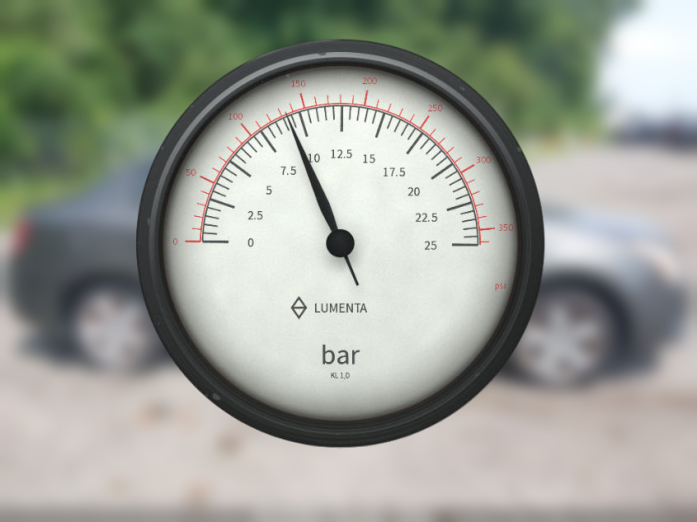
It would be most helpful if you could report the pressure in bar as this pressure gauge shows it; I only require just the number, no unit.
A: 9.25
